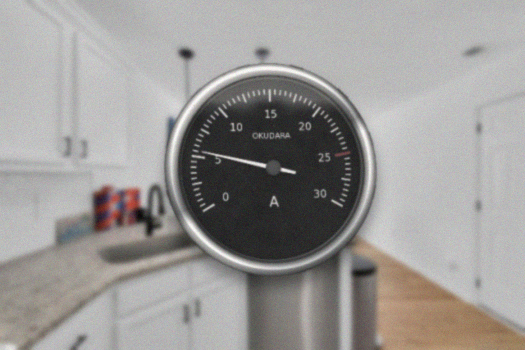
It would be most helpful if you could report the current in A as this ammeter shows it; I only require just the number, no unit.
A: 5.5
